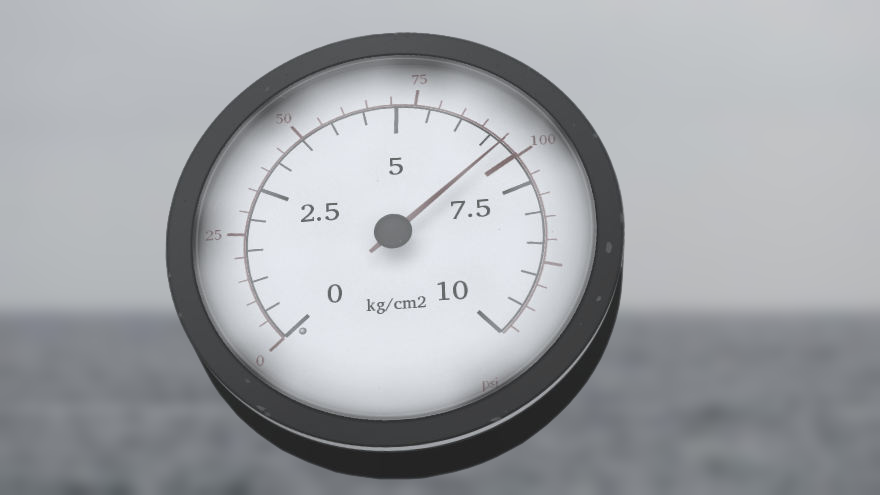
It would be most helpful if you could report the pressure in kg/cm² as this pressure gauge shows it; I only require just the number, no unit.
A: 6.75
